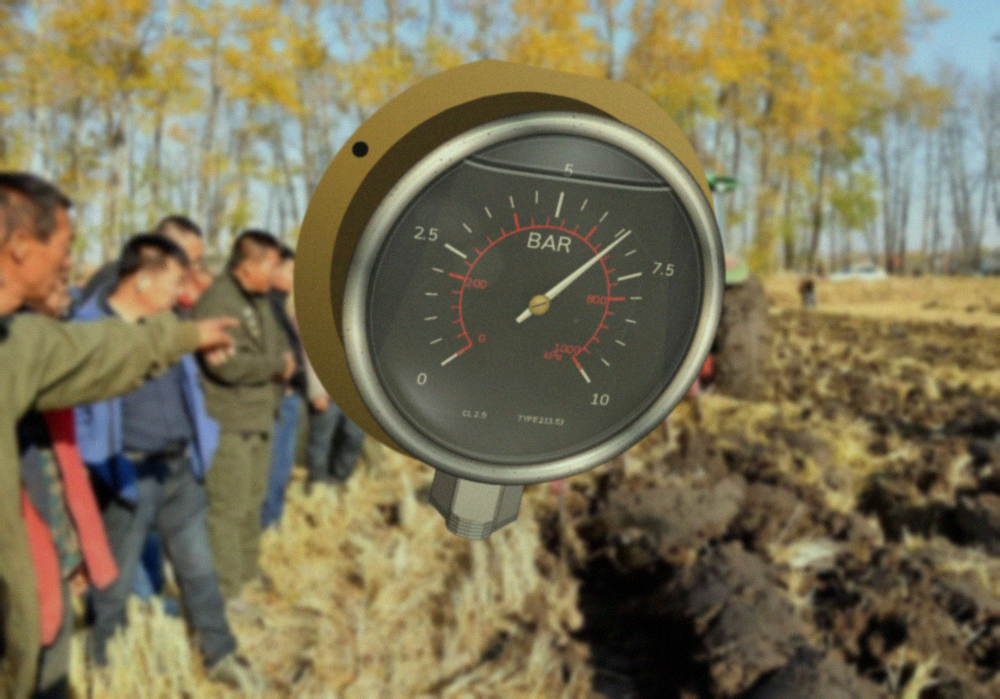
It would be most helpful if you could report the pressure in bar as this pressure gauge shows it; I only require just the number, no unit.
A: 6.5
